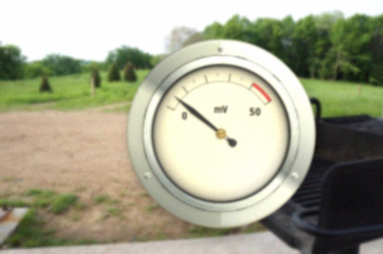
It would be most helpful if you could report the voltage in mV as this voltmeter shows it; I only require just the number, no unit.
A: 5
